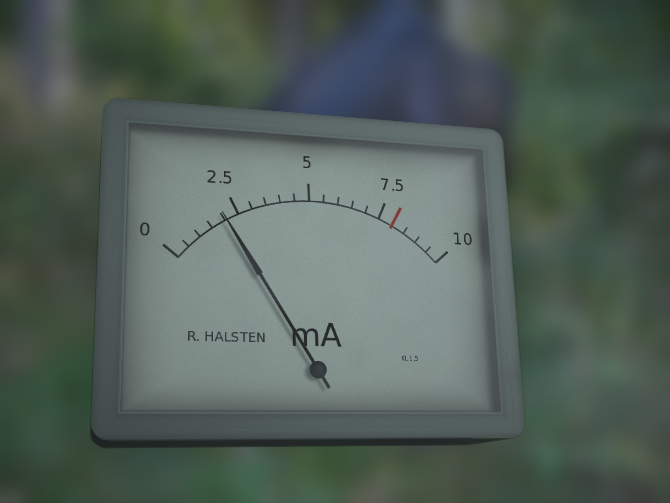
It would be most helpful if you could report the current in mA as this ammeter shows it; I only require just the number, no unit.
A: 2
